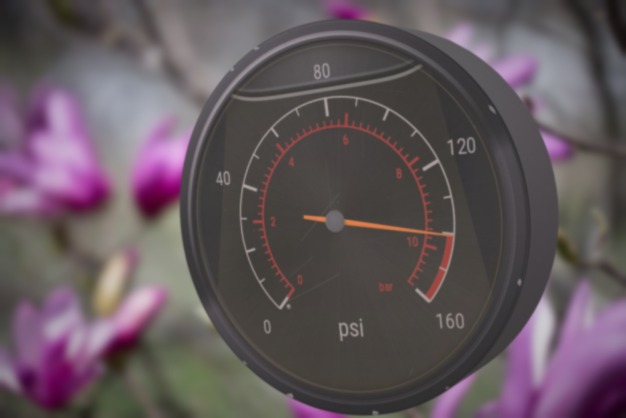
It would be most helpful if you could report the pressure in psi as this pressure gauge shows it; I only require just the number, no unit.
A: 140
